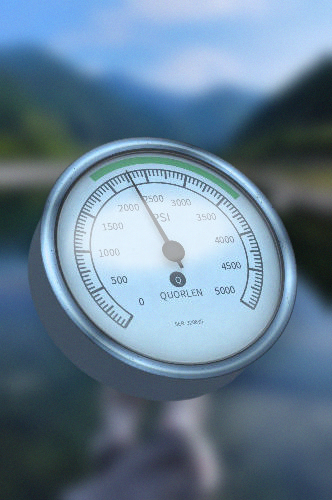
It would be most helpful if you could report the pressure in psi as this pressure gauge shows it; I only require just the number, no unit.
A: 2250
